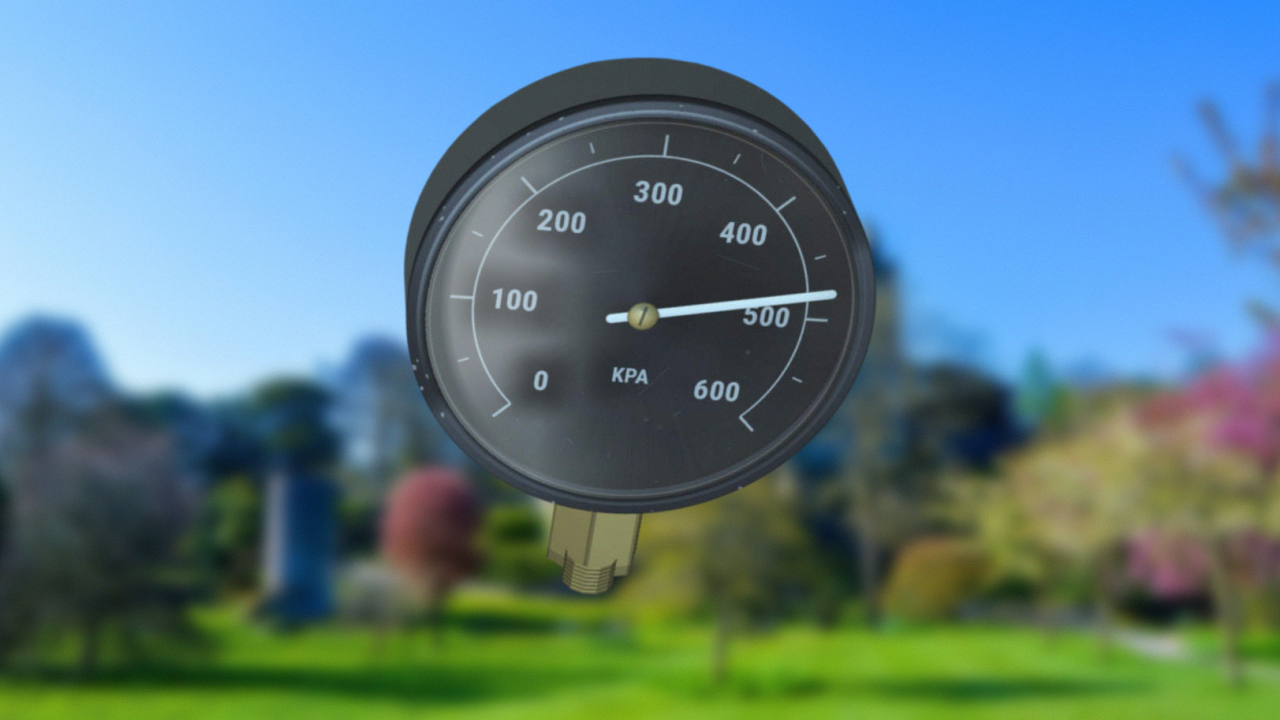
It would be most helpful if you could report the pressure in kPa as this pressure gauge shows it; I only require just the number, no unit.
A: 475
